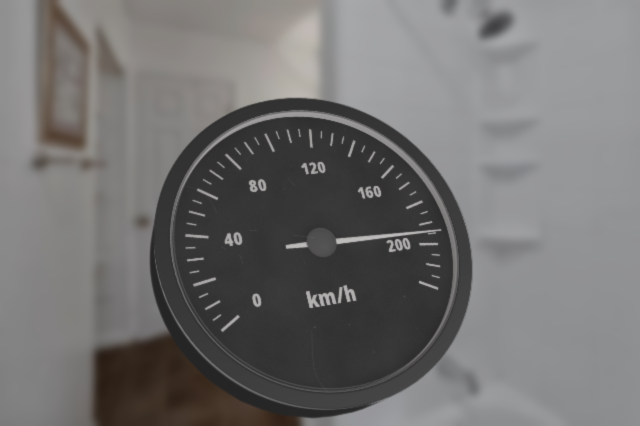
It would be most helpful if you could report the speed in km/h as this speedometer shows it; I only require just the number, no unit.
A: 195
